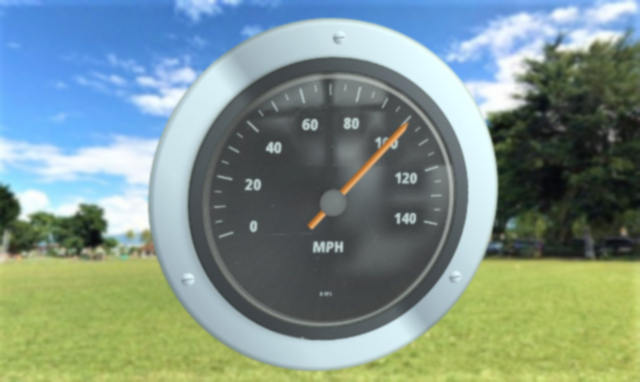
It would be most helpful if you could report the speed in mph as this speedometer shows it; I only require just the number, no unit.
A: 100
